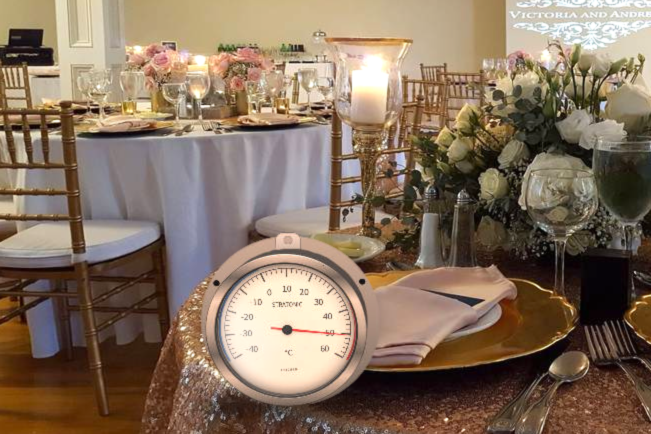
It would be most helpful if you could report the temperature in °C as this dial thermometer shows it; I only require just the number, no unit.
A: 50
